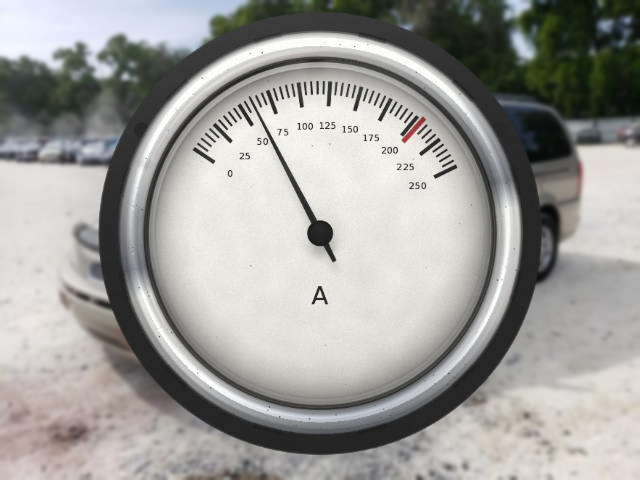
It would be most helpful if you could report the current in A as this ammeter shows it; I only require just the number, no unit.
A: 60
